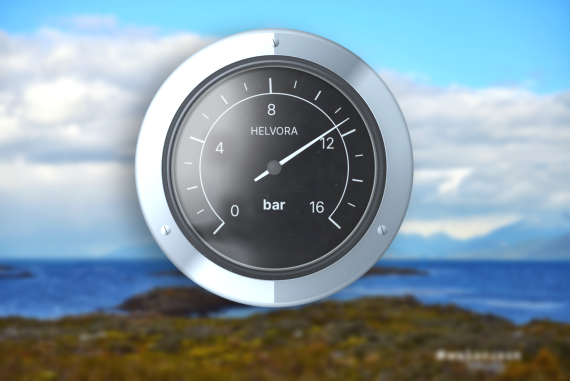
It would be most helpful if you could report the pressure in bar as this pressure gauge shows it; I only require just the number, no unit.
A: 11.5
